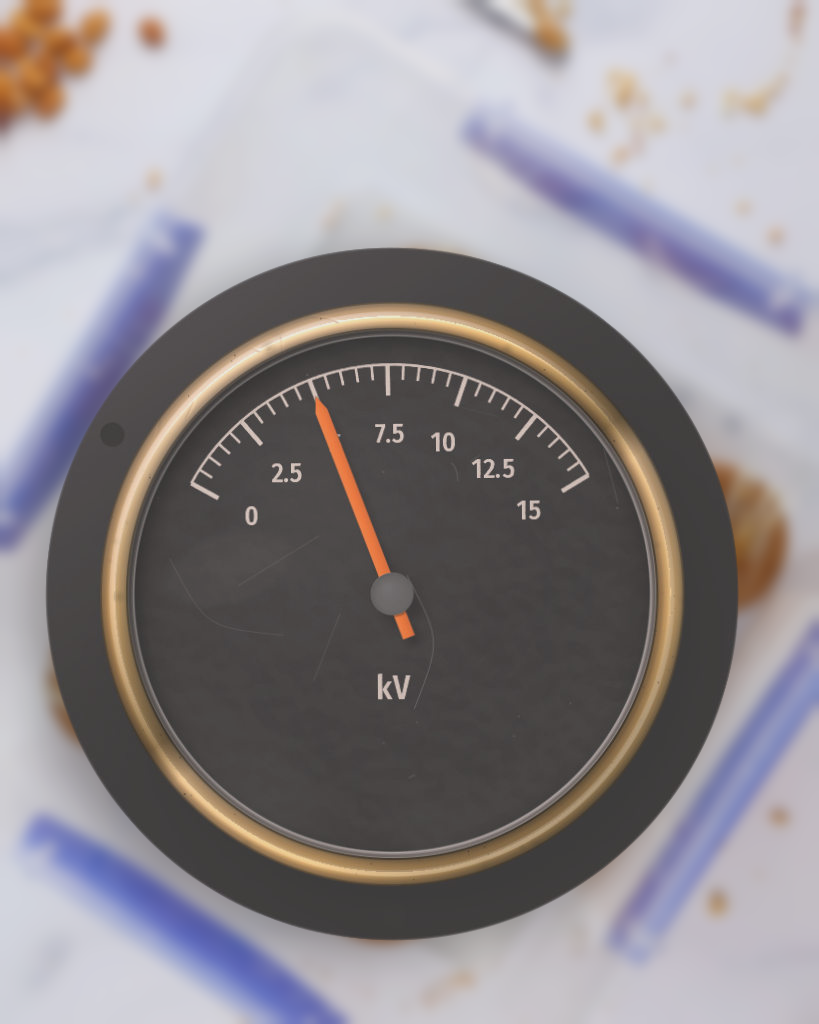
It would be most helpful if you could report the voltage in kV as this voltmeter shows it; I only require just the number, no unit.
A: 5
